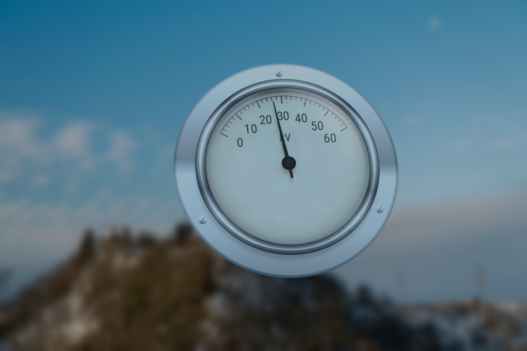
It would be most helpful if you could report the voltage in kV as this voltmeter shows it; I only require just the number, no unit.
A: 26
